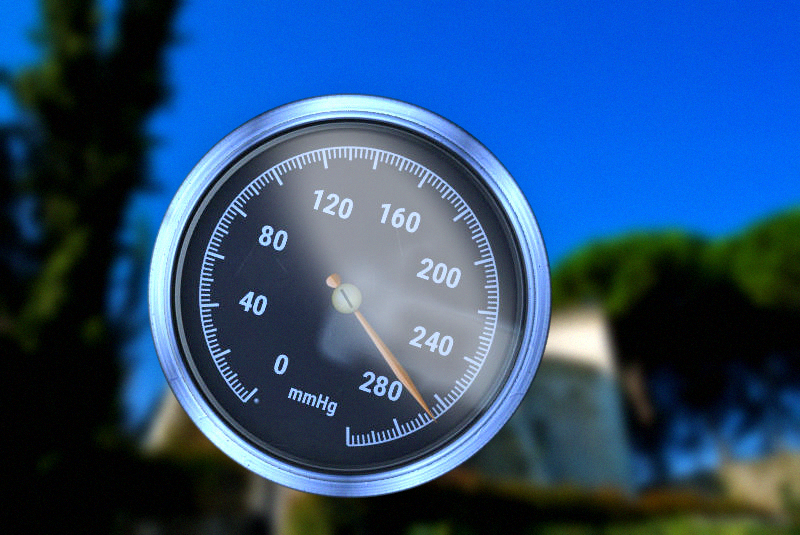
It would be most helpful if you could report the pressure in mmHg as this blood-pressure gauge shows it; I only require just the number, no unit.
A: 266
